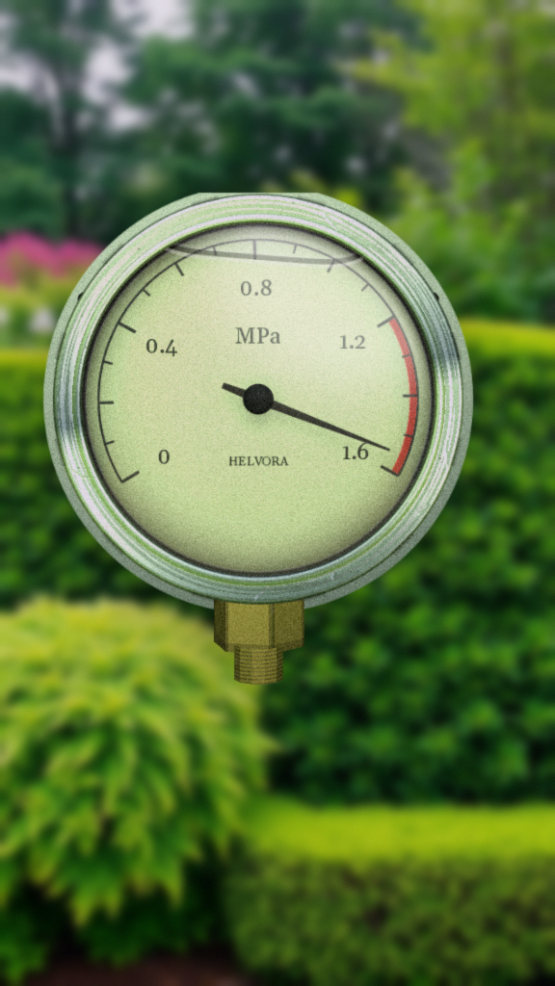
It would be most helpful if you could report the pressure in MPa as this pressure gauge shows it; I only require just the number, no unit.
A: 1.55
